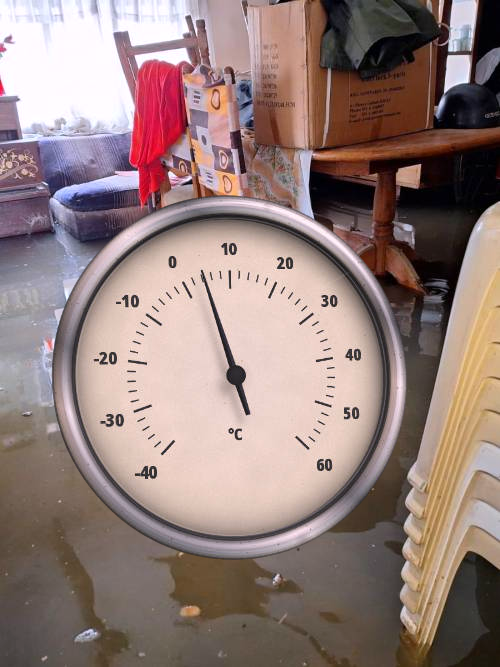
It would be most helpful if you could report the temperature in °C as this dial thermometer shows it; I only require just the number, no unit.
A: 4
